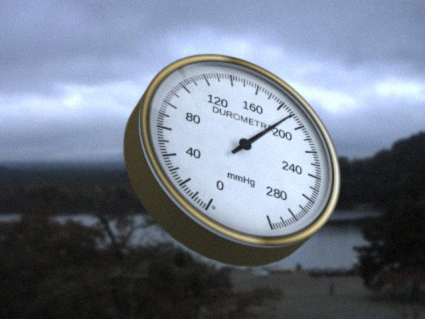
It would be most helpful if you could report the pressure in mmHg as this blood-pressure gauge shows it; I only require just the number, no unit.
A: 190
